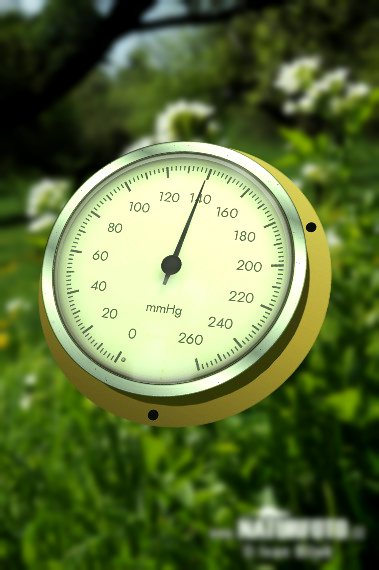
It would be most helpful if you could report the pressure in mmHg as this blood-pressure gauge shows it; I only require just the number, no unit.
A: 140
